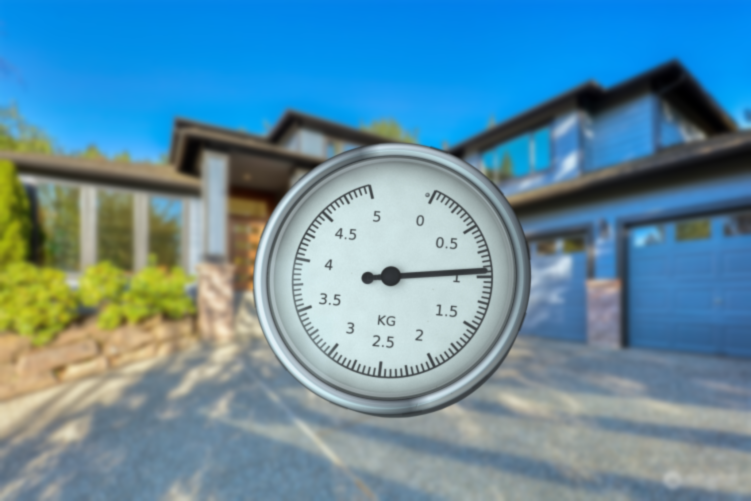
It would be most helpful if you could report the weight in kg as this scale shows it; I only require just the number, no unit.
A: 0.95
